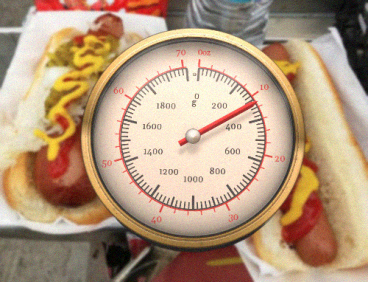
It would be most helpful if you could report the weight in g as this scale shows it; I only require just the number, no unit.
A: 320
